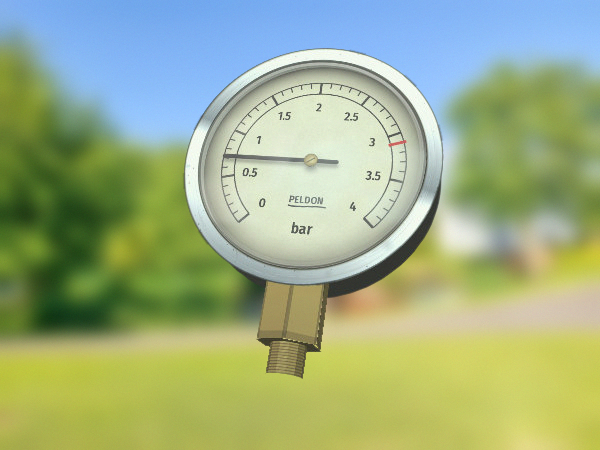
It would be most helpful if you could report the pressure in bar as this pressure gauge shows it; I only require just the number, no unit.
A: 0.7
